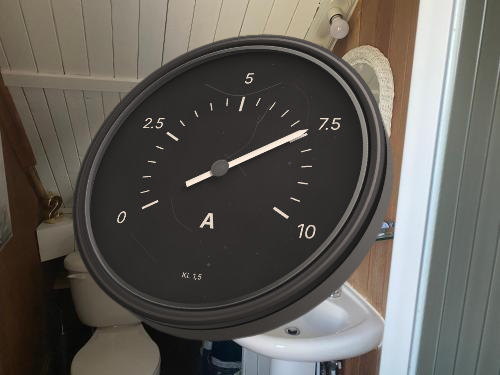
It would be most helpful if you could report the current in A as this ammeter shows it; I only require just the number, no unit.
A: 7.5
